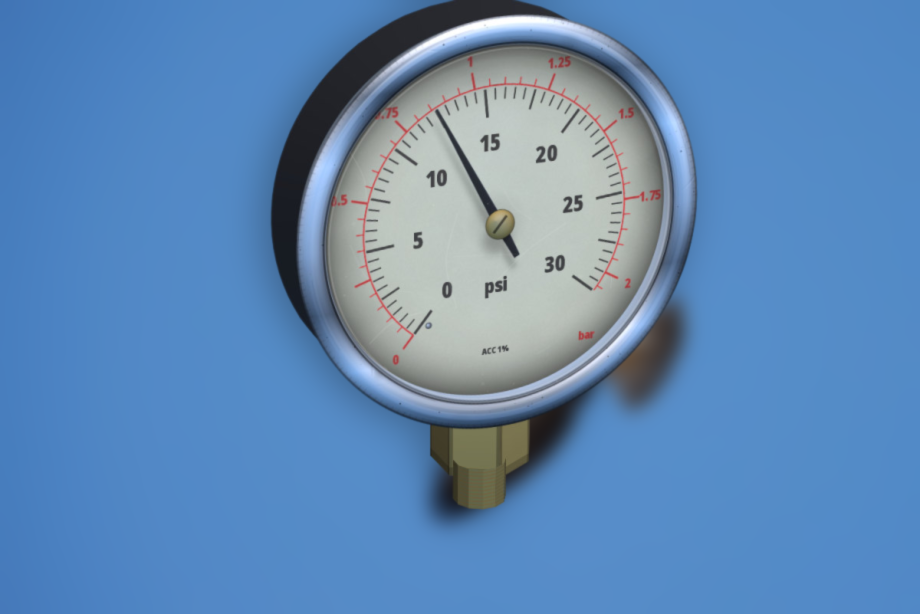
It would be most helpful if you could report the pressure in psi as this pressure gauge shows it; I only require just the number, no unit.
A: 12.5
